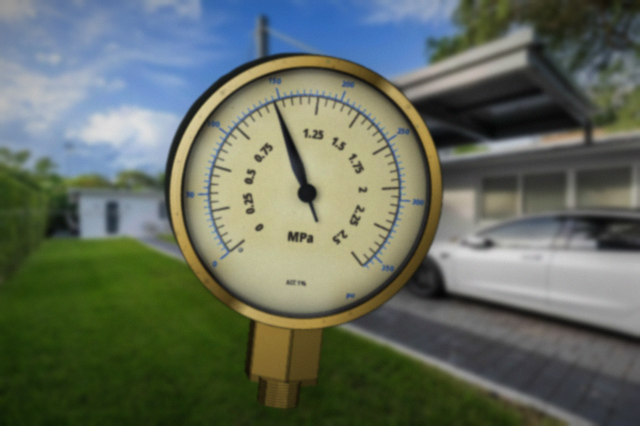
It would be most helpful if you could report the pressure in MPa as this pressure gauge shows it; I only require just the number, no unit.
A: 1
